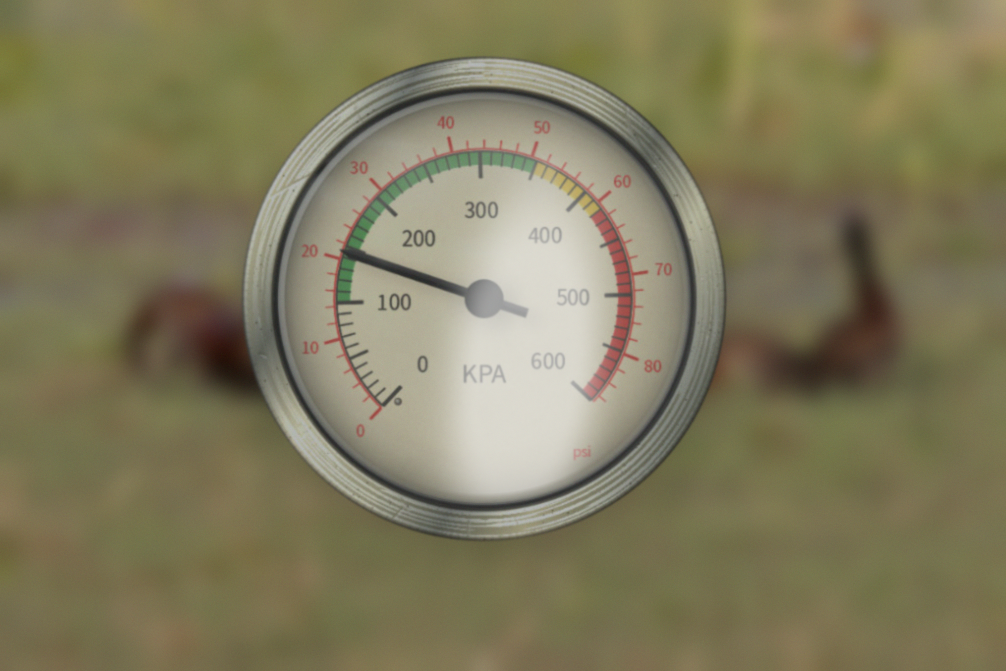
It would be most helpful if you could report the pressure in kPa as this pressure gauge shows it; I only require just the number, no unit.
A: 145
